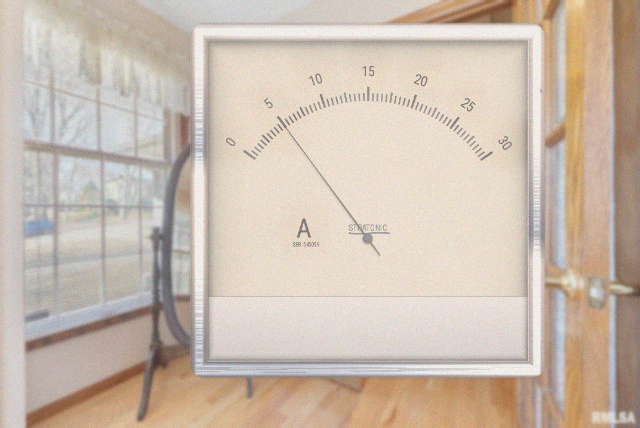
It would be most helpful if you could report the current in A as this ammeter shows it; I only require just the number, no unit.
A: 5
